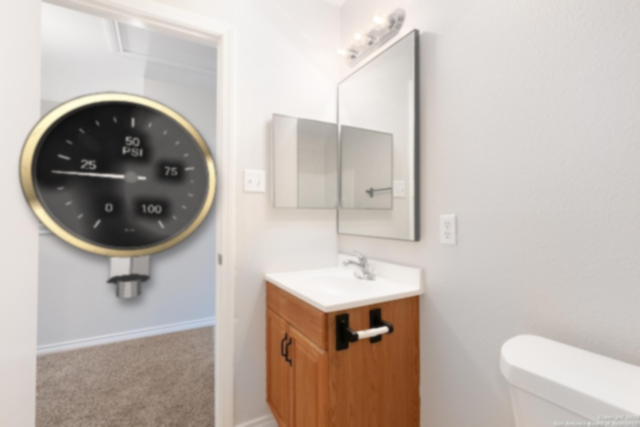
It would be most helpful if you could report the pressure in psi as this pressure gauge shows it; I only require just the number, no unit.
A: 20
